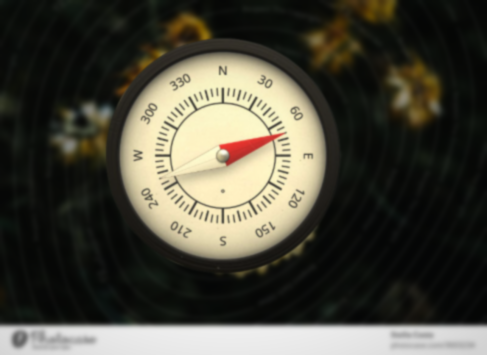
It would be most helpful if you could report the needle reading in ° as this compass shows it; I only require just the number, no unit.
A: 70
